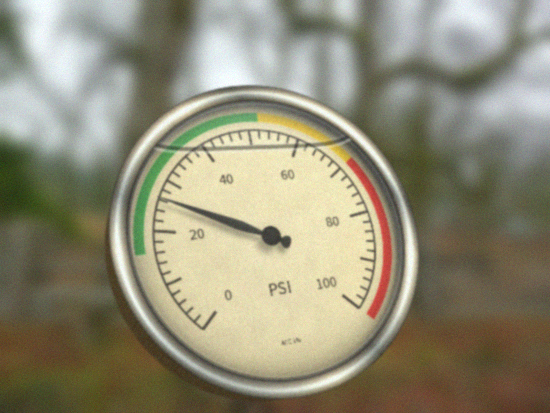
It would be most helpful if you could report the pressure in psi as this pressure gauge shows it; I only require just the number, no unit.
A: 26
